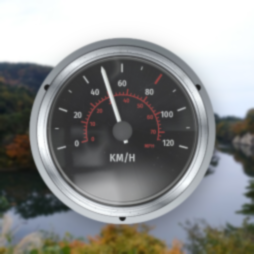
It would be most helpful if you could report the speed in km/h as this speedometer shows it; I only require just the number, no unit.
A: 50
